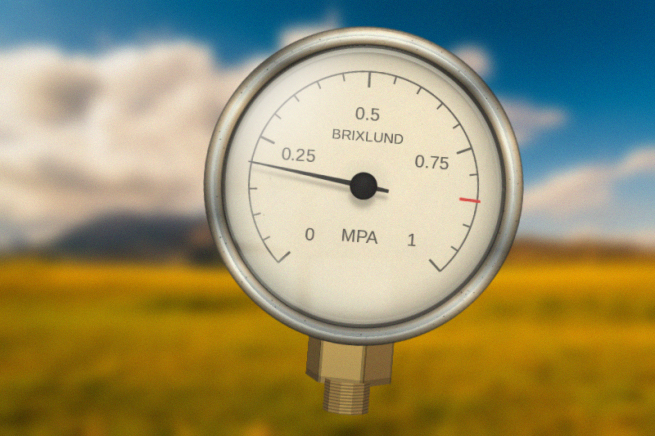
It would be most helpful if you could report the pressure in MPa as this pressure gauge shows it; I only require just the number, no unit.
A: 0.2
